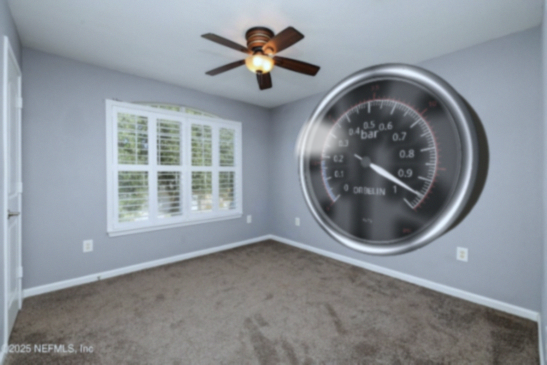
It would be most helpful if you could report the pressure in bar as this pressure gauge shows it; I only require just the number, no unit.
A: 0.95
